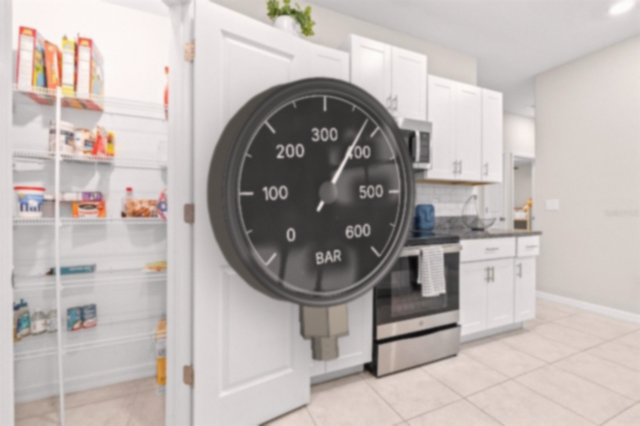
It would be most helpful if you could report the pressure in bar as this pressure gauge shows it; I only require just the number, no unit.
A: 375
